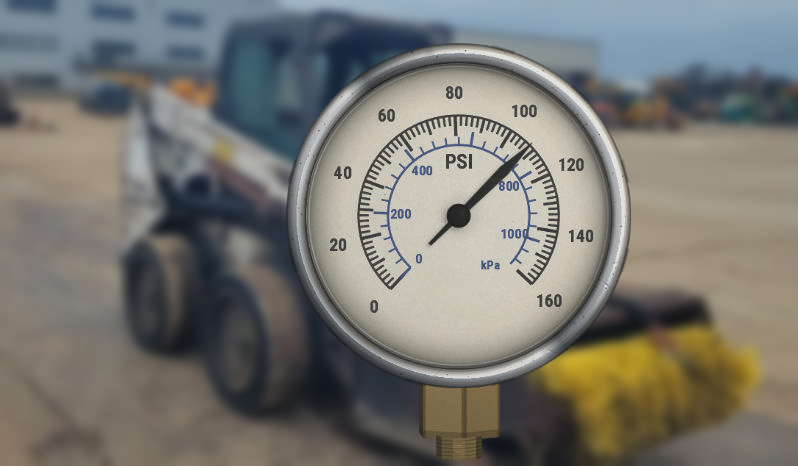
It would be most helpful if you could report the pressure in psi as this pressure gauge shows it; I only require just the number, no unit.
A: 108
